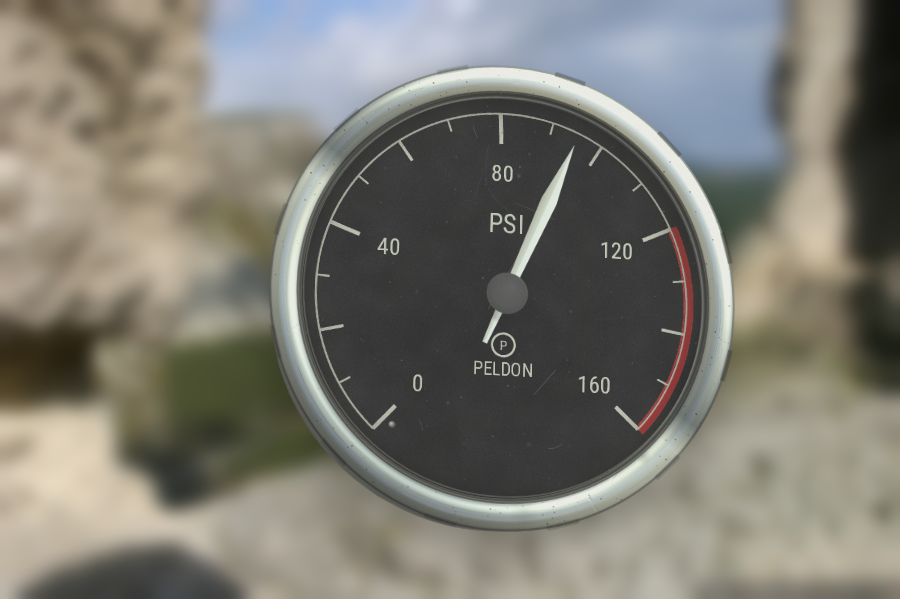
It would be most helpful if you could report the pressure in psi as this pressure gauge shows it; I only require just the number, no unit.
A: 95
